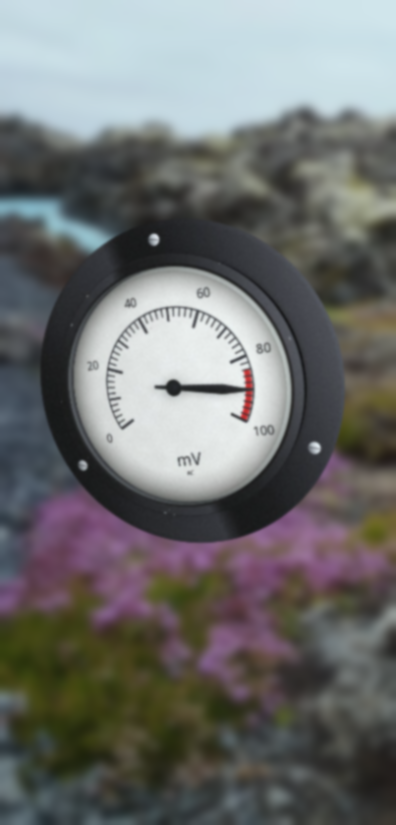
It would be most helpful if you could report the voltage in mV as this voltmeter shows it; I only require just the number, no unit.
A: 90
